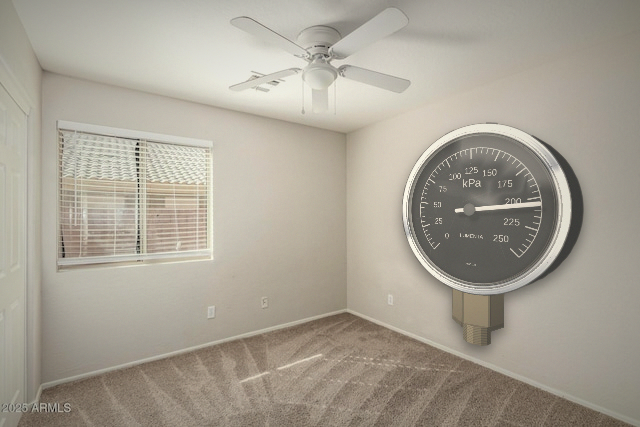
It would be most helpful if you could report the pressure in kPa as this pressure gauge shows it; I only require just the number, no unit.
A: 205
